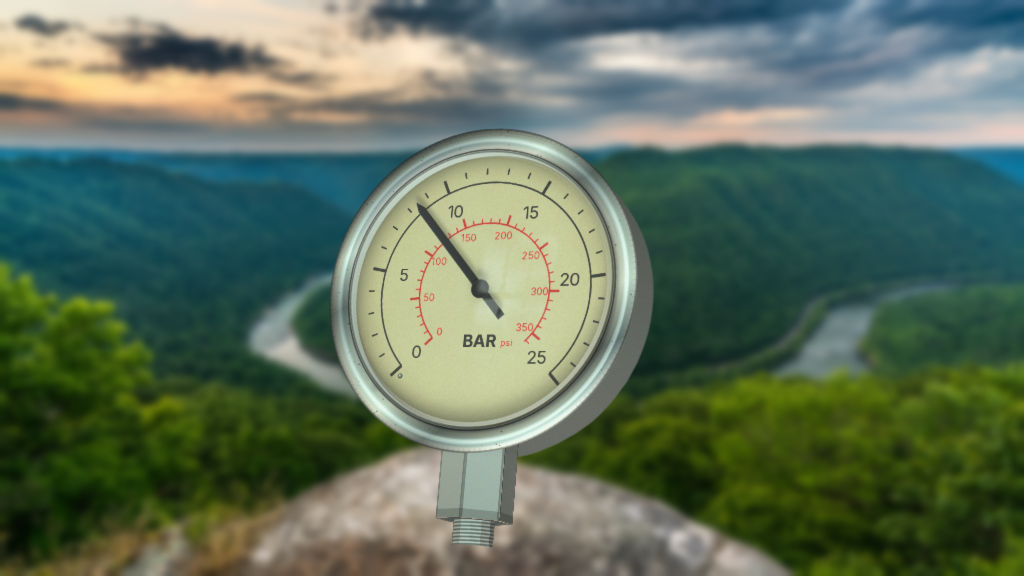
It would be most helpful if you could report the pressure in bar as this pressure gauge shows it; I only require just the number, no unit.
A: 8.5
